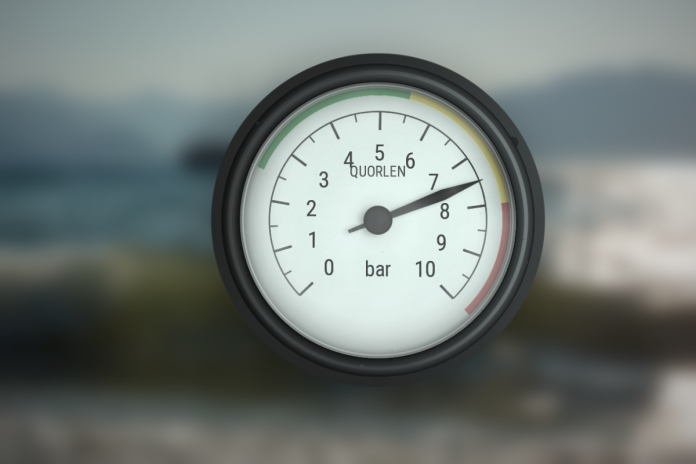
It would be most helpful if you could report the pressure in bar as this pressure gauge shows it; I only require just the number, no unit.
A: 7.5
